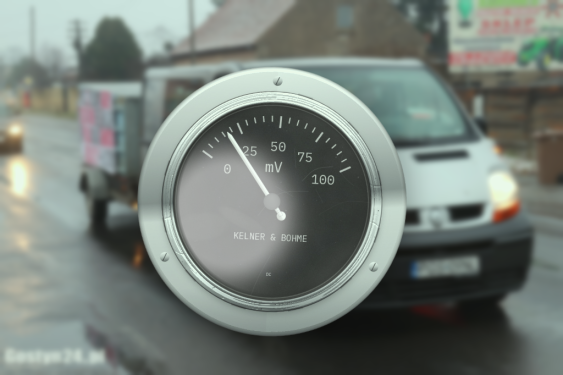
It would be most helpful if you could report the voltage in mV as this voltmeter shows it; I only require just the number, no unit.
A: 17.5
